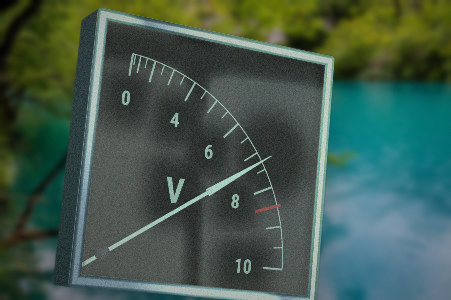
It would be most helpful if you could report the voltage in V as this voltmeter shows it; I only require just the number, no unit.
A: 7.25
